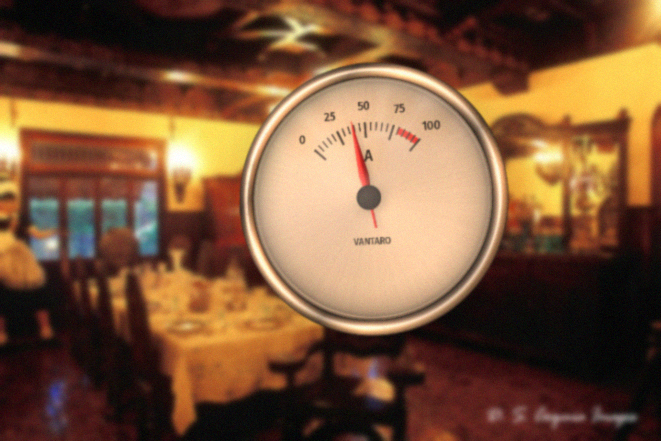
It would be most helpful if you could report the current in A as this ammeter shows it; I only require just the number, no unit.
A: 40
